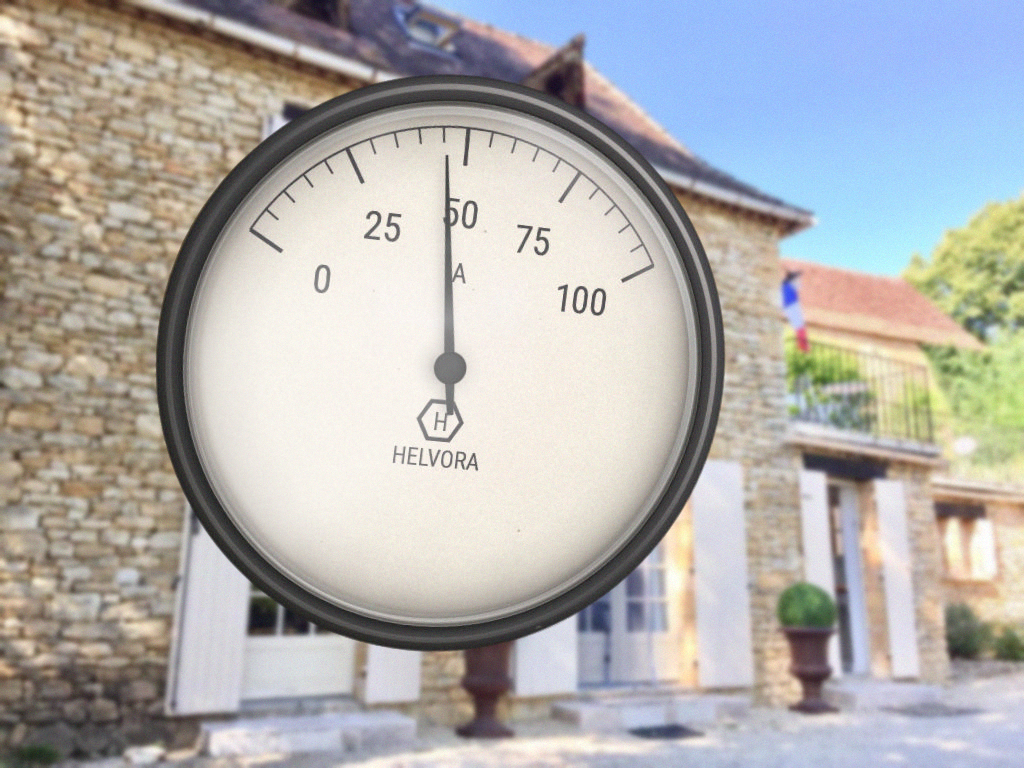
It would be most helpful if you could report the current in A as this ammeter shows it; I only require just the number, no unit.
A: 45
